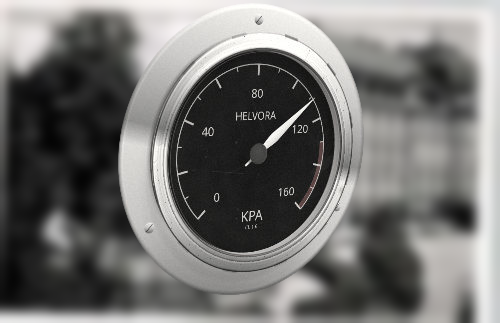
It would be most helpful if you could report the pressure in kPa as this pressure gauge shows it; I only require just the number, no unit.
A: 110
